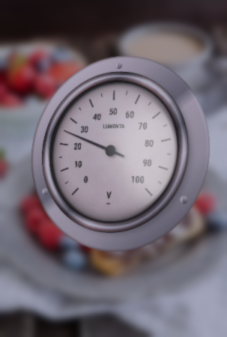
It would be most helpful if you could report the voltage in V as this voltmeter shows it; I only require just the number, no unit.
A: 25
